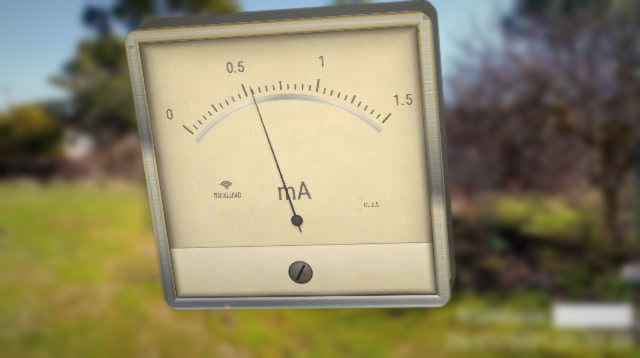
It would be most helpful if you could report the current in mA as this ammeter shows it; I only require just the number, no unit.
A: 0.55
